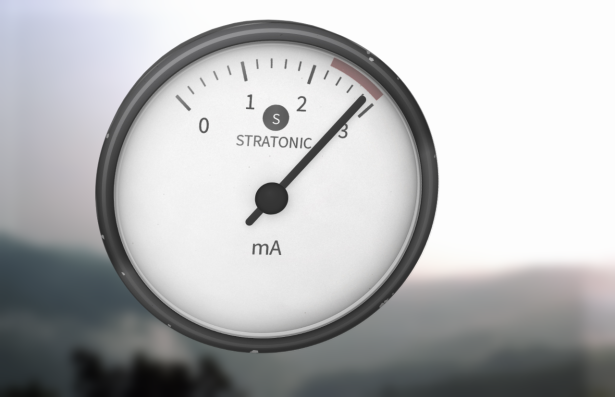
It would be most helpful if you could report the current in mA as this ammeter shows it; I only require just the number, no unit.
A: 2.8
